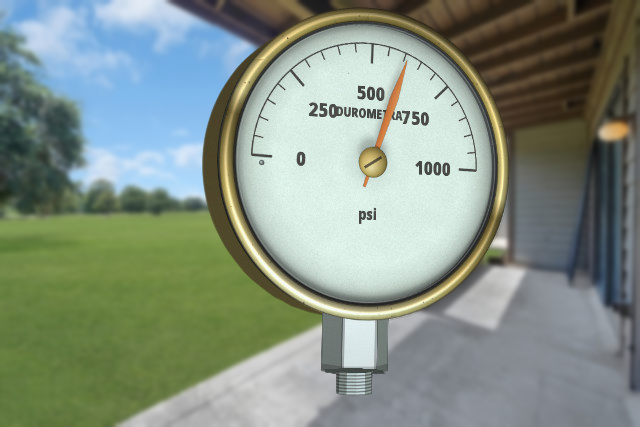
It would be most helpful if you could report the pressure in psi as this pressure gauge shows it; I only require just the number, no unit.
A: 600
